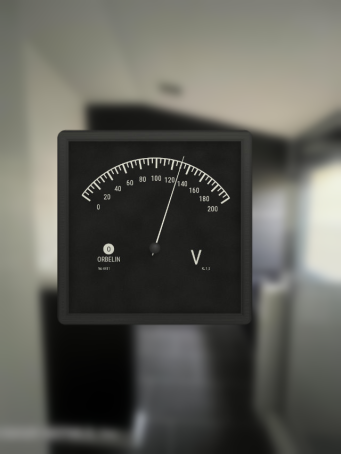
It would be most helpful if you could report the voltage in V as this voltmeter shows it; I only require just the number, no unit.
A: 130
